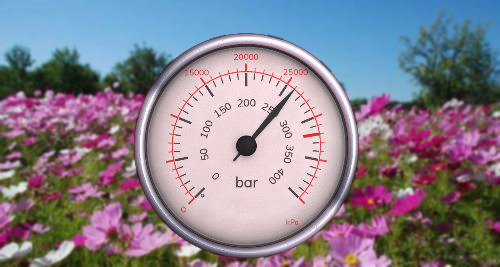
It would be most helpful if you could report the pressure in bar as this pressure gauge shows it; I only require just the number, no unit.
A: 260
